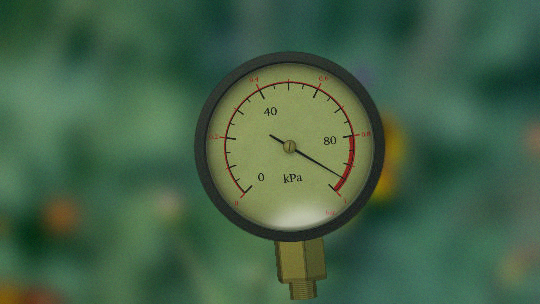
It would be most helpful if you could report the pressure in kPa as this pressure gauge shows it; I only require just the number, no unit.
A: 95
